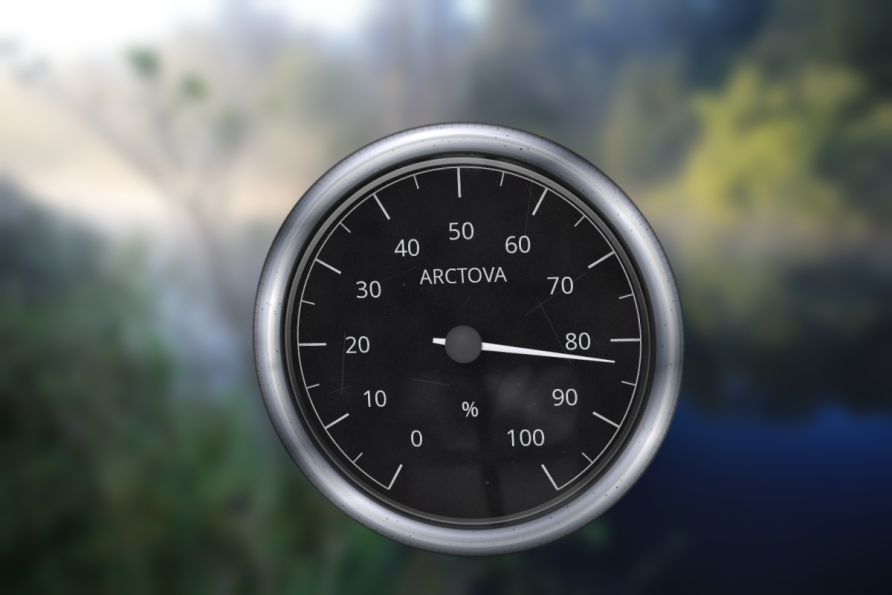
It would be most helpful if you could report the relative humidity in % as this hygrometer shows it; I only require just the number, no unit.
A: 82.5
